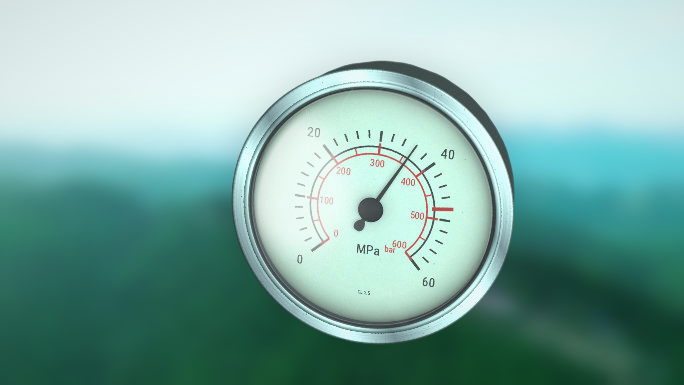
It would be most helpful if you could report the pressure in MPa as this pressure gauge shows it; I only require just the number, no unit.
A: 36
